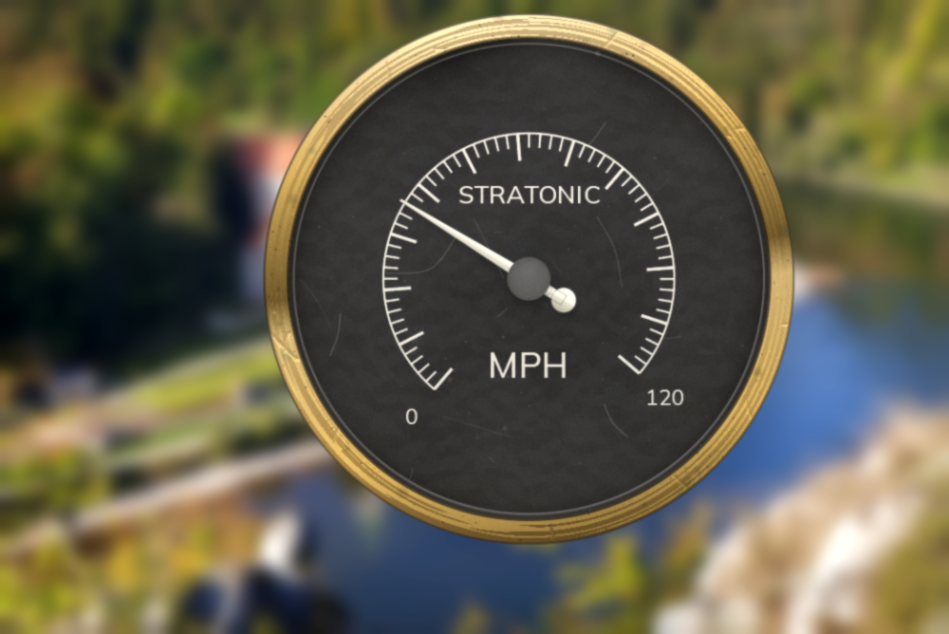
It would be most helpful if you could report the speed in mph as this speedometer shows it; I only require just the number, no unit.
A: 36
